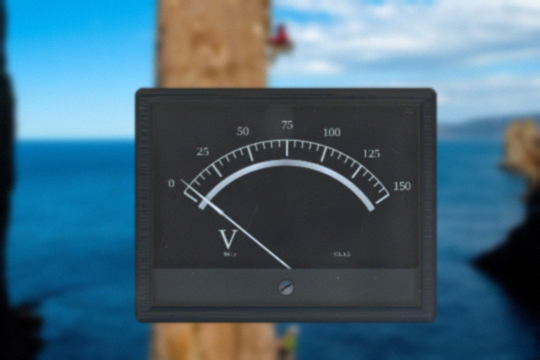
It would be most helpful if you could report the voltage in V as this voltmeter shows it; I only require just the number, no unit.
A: 5
